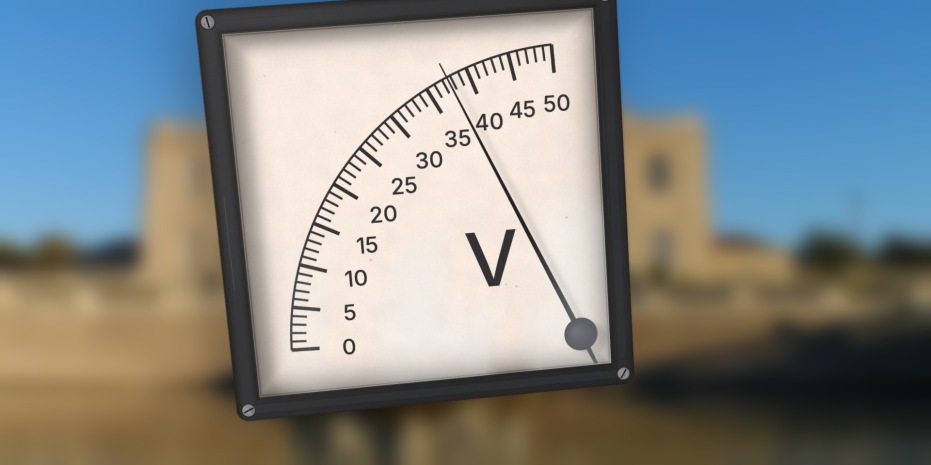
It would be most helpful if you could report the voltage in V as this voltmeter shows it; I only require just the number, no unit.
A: 37.5
